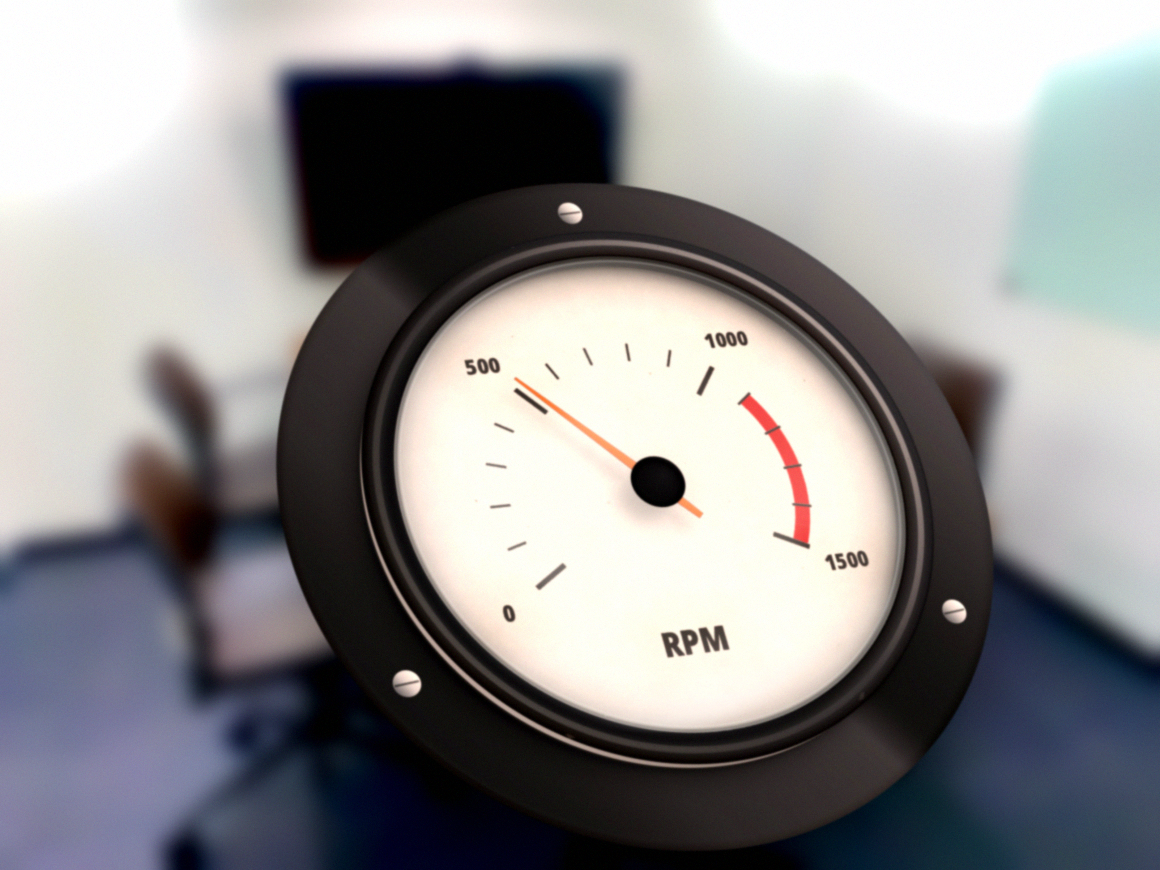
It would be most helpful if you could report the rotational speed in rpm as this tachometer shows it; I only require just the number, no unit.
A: 500
